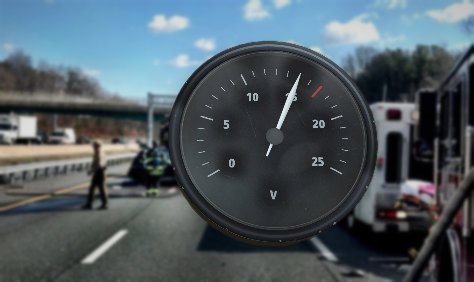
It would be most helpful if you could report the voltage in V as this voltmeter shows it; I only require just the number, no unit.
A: 15
